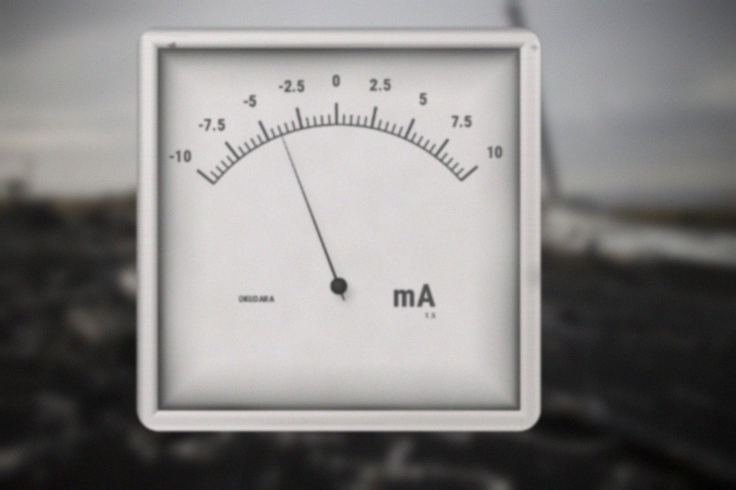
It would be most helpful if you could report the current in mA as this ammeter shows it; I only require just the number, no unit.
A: -4
